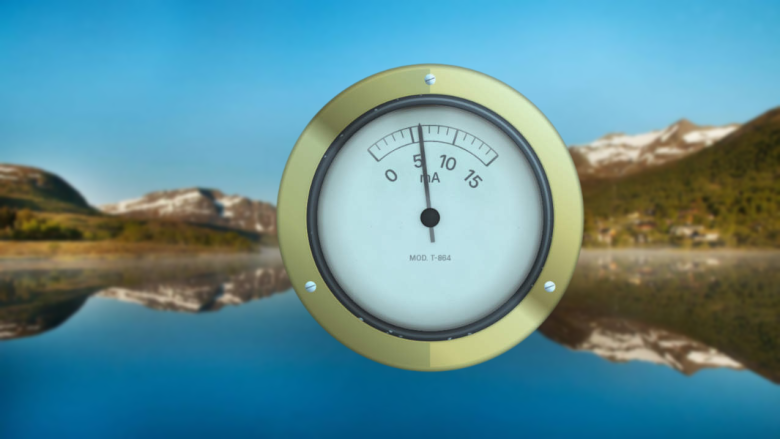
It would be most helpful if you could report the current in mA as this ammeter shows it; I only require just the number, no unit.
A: 6
